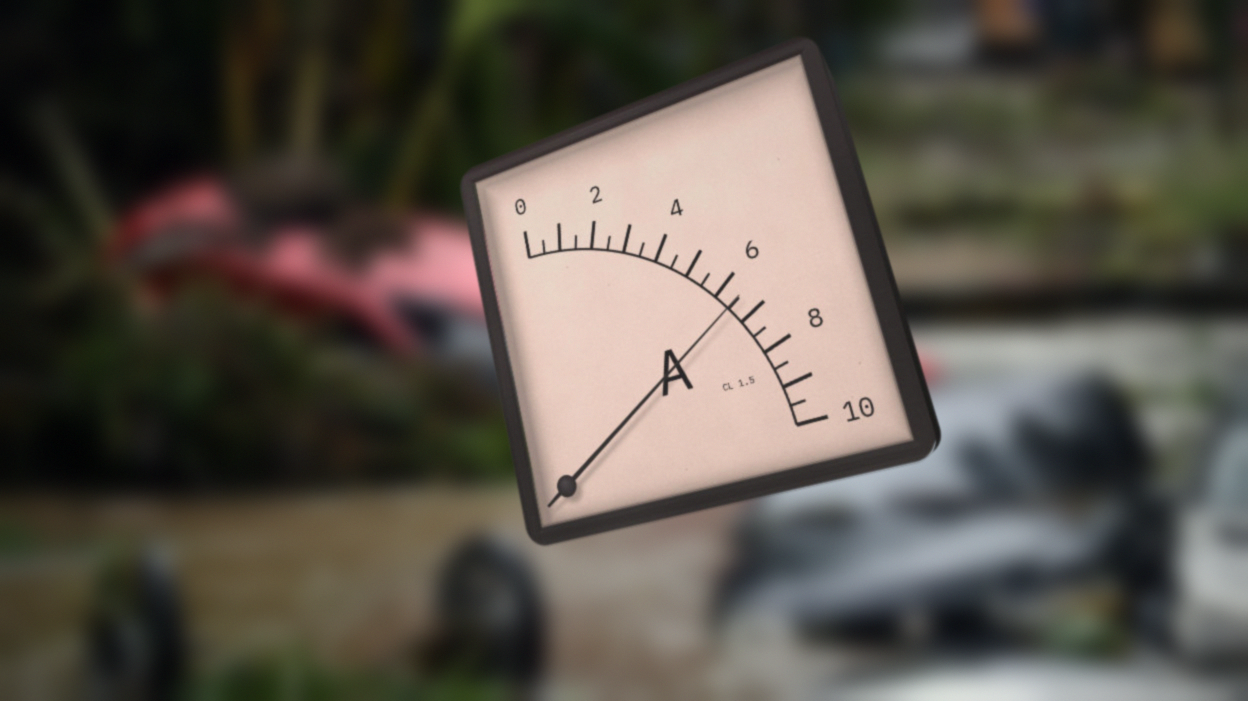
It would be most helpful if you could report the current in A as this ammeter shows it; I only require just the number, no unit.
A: 6.5
